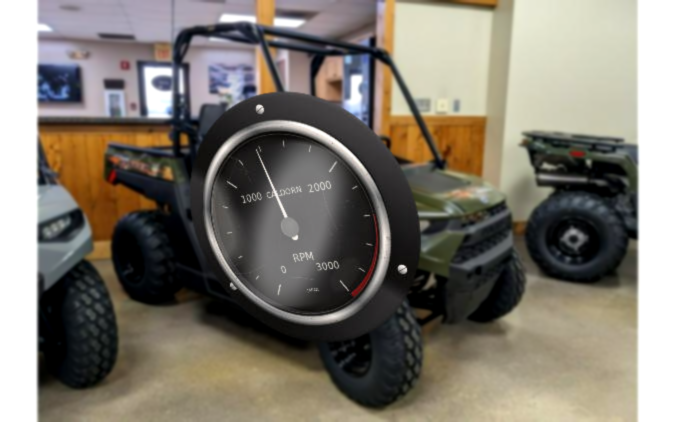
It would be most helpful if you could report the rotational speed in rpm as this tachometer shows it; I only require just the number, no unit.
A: 1400
